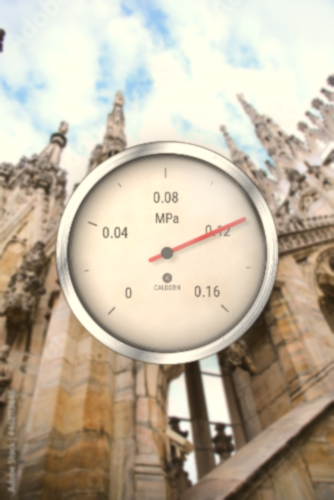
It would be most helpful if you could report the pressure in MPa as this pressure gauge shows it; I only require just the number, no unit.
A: 0.12
